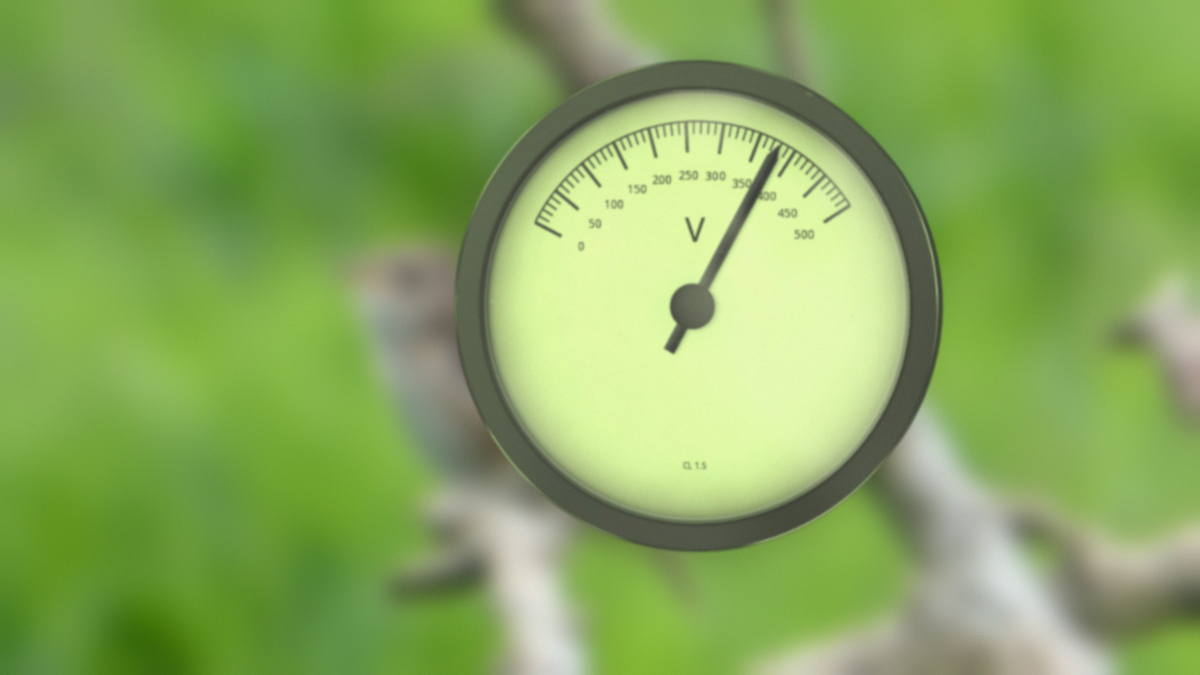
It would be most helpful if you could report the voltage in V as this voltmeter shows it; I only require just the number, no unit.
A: 380
